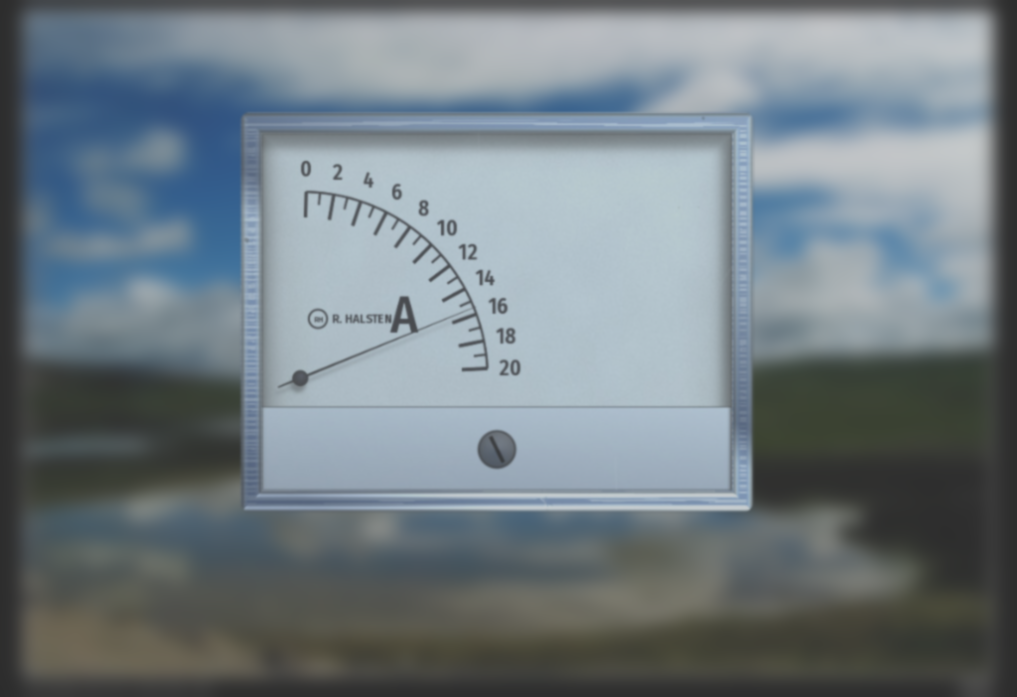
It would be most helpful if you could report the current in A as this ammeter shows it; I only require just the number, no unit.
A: 15.5
